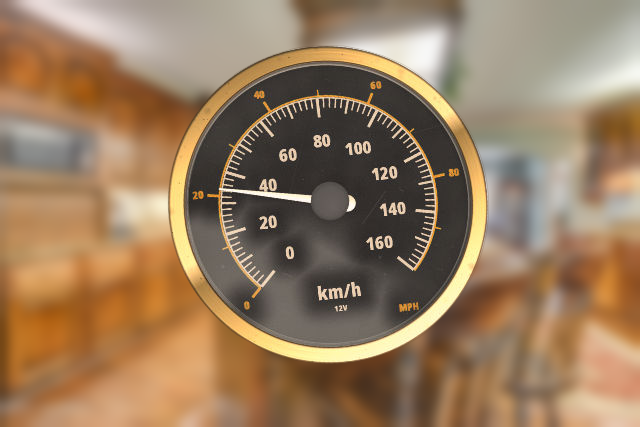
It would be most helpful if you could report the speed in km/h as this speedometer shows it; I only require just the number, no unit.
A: 34
